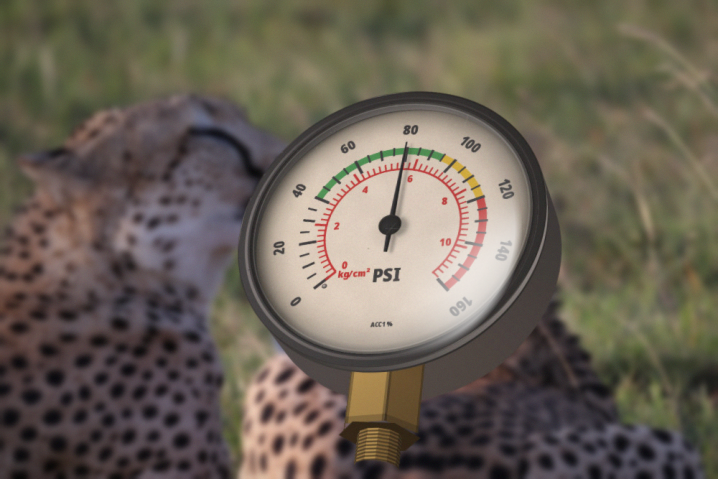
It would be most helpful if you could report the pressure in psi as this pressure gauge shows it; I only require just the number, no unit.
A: 80
